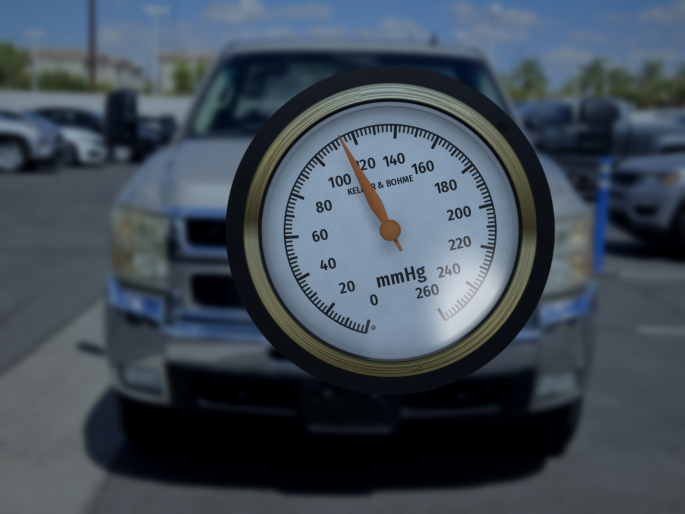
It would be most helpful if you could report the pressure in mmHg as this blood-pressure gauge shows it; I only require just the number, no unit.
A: 114
